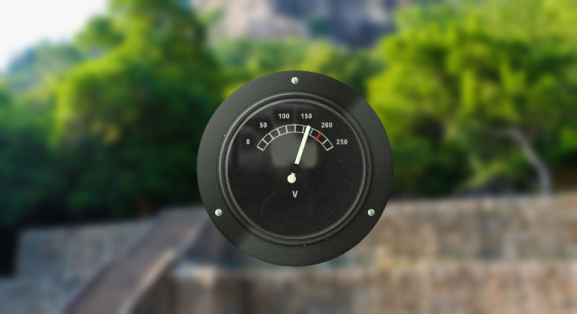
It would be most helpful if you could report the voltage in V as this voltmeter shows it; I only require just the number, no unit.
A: 162.5
